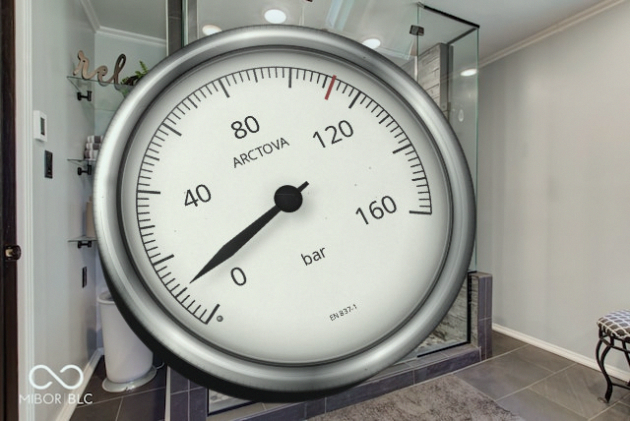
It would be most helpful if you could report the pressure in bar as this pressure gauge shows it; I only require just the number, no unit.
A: 10
